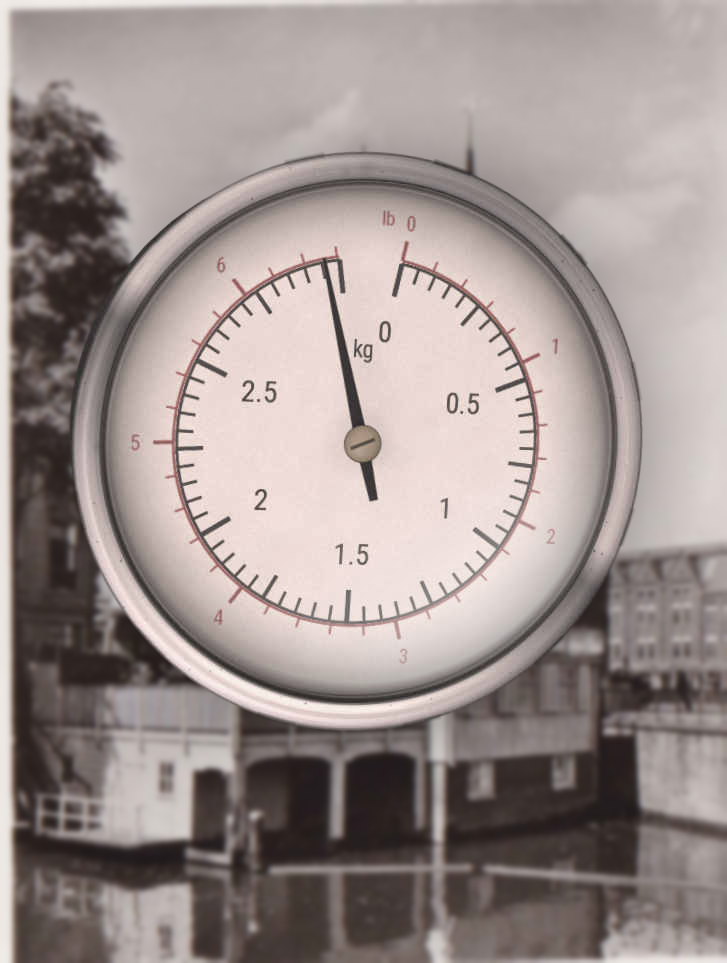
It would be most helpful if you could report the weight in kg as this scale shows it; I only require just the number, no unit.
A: 2.95
